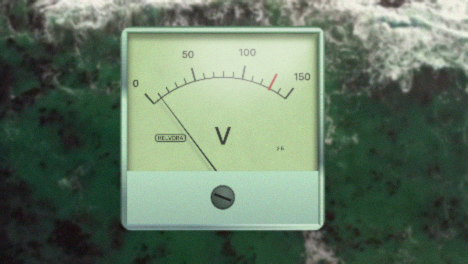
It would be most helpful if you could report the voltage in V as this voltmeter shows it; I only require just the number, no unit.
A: 10
